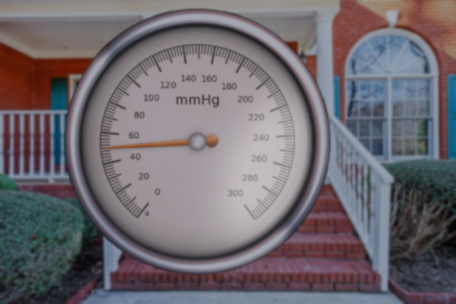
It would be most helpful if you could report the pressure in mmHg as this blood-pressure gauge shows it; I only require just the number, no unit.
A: 50
